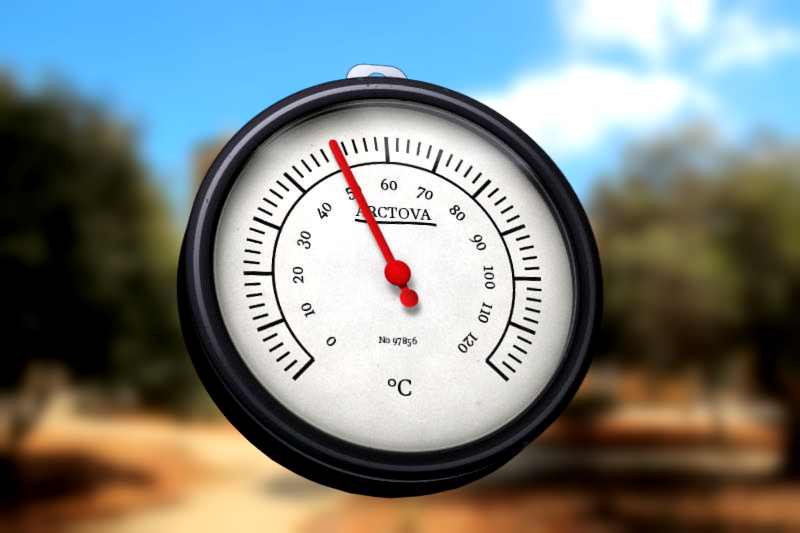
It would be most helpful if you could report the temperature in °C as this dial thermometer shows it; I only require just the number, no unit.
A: 50
